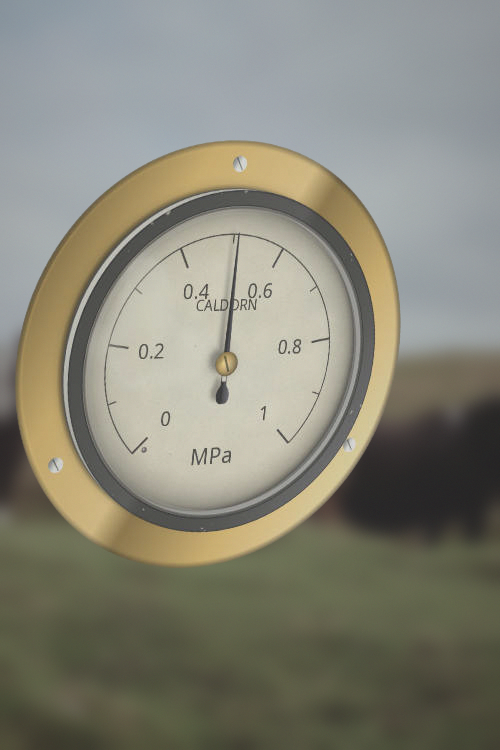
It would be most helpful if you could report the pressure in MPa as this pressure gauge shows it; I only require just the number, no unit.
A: 0.5
